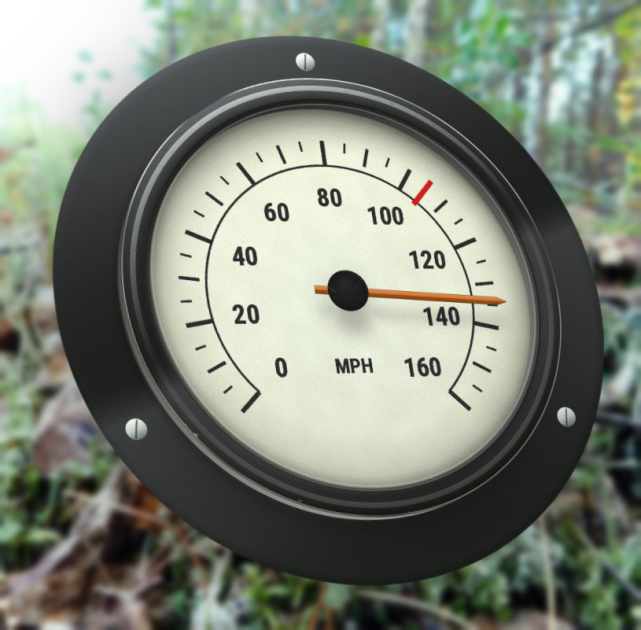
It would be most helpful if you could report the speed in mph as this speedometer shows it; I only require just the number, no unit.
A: 135
